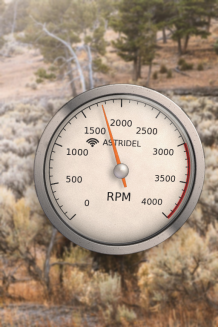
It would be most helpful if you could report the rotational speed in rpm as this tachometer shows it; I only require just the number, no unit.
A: 1750
